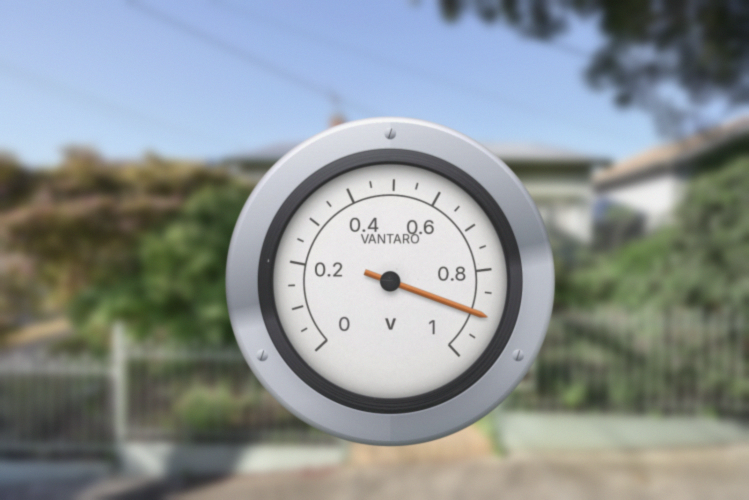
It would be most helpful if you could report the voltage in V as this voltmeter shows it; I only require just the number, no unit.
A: 0.9
